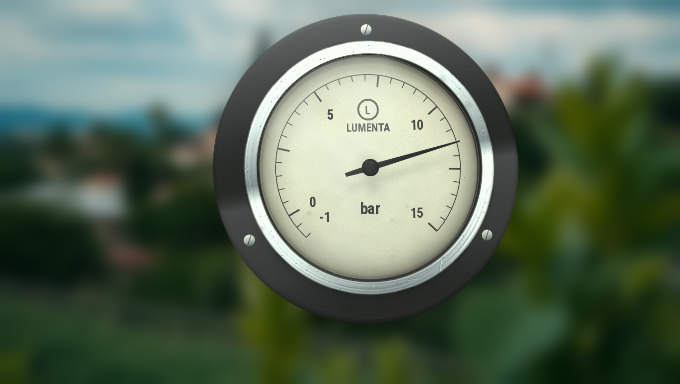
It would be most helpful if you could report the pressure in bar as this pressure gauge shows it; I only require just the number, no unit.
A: 11.5
